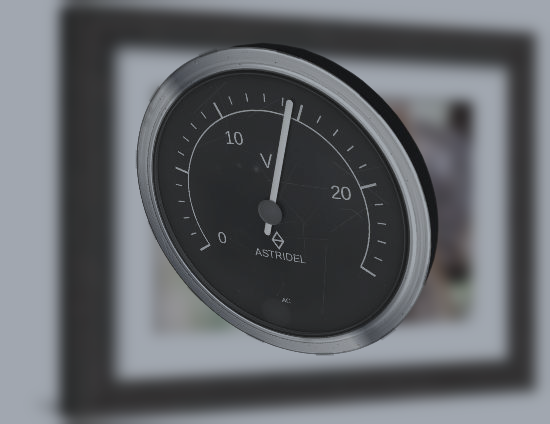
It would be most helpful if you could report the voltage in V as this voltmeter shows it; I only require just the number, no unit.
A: 14.5
